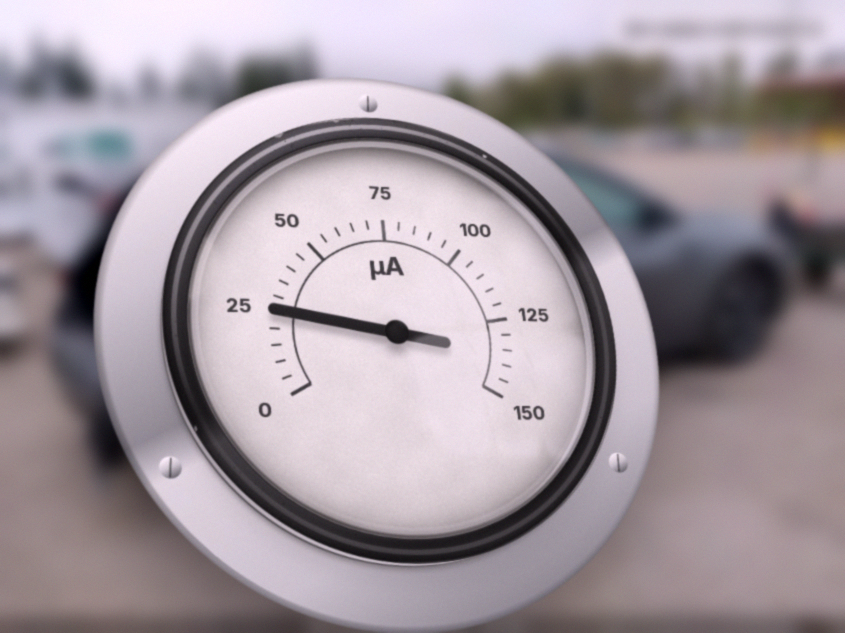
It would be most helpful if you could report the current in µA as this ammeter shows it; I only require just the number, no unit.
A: 25
